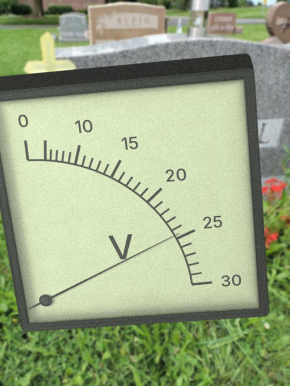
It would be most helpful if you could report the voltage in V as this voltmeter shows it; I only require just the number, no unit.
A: 24.5
